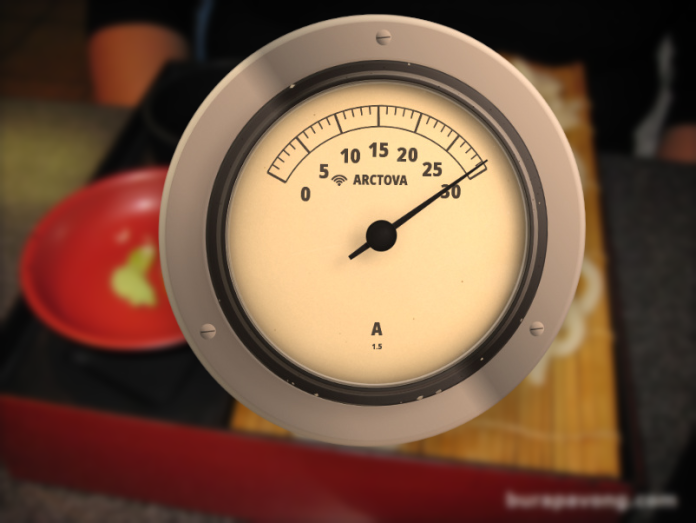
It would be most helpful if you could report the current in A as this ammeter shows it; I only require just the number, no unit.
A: 29
